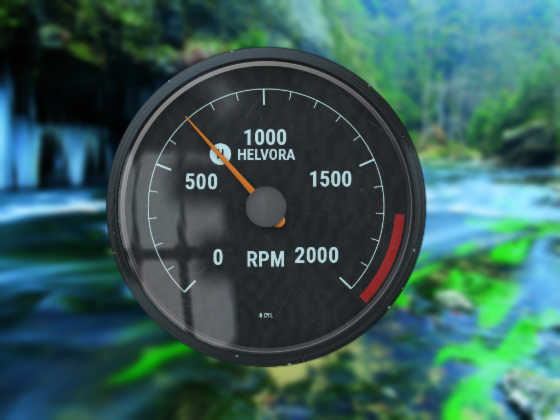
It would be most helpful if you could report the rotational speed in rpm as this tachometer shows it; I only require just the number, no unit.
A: 700
